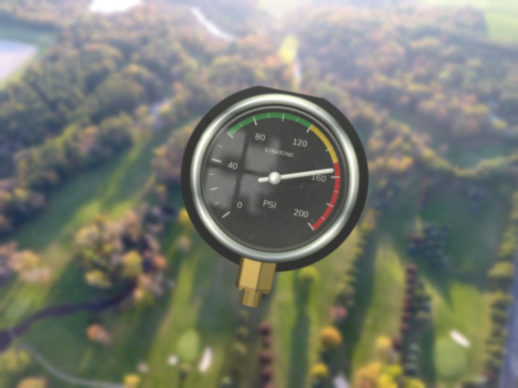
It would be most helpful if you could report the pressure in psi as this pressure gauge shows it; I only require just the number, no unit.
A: 155
